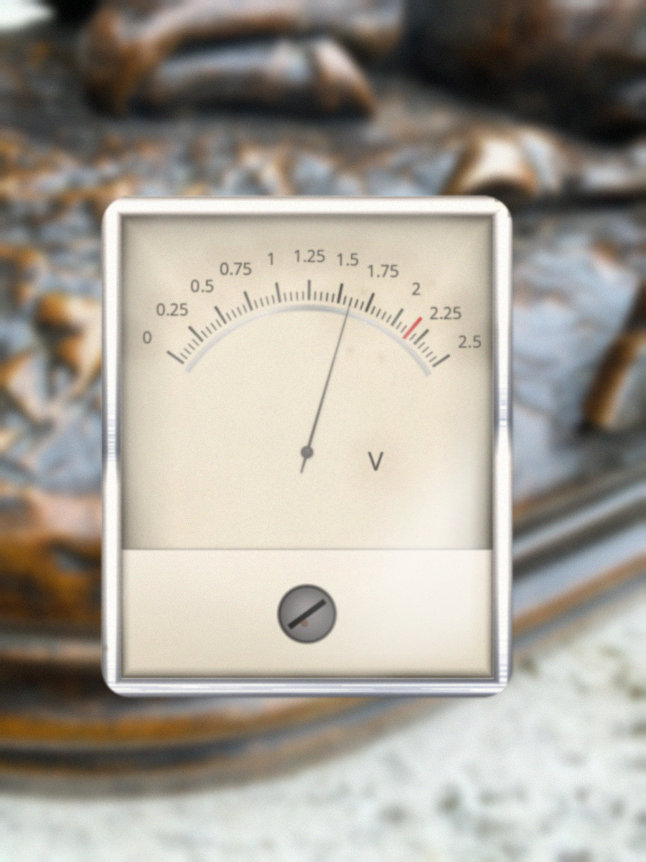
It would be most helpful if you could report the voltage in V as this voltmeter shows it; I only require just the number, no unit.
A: 1.6
